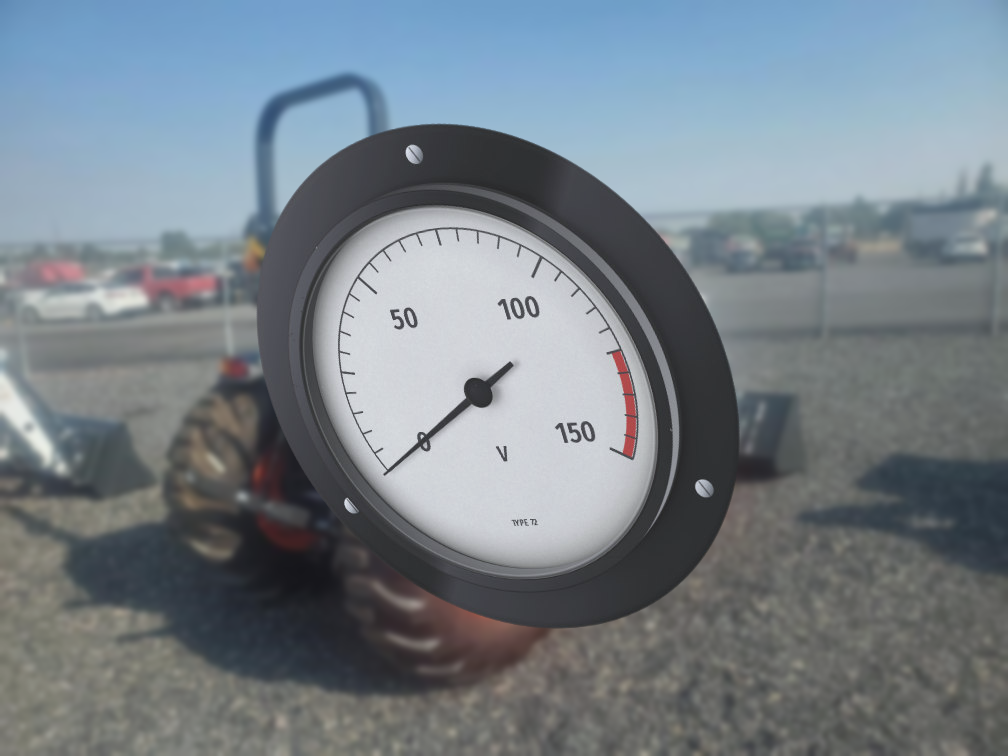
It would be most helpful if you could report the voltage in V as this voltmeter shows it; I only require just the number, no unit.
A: 0
